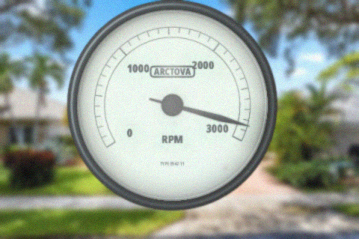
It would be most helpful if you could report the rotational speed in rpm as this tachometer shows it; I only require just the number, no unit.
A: 2850
